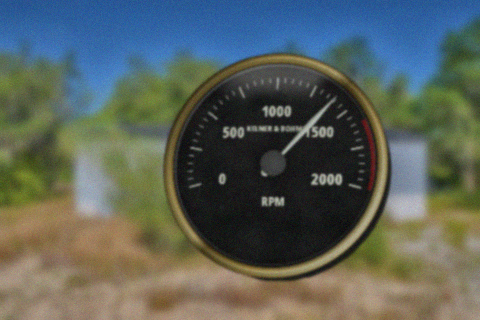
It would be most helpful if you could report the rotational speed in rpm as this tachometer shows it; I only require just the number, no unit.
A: 1400
